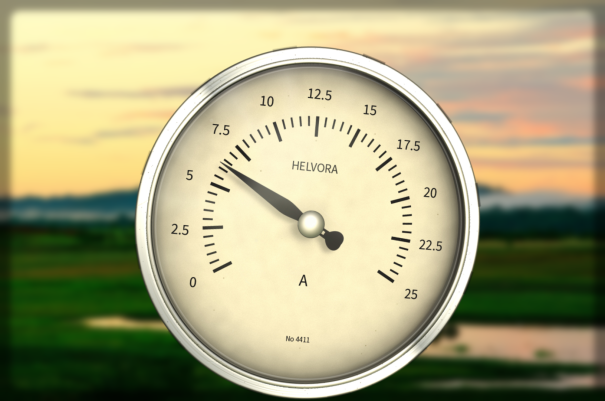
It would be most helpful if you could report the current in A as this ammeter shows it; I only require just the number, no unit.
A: 6.25
